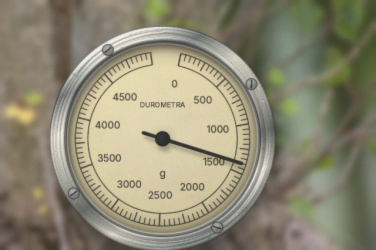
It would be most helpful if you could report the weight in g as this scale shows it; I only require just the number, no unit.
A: 1400
